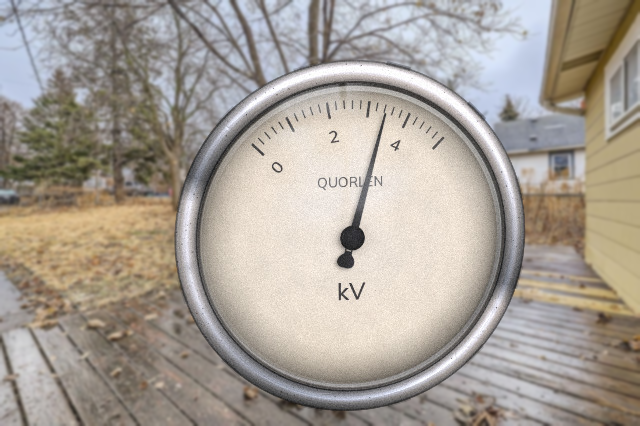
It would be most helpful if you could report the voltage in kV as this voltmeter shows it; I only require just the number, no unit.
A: 3.4
